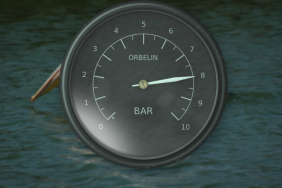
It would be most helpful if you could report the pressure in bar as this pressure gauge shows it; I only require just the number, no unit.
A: 8
